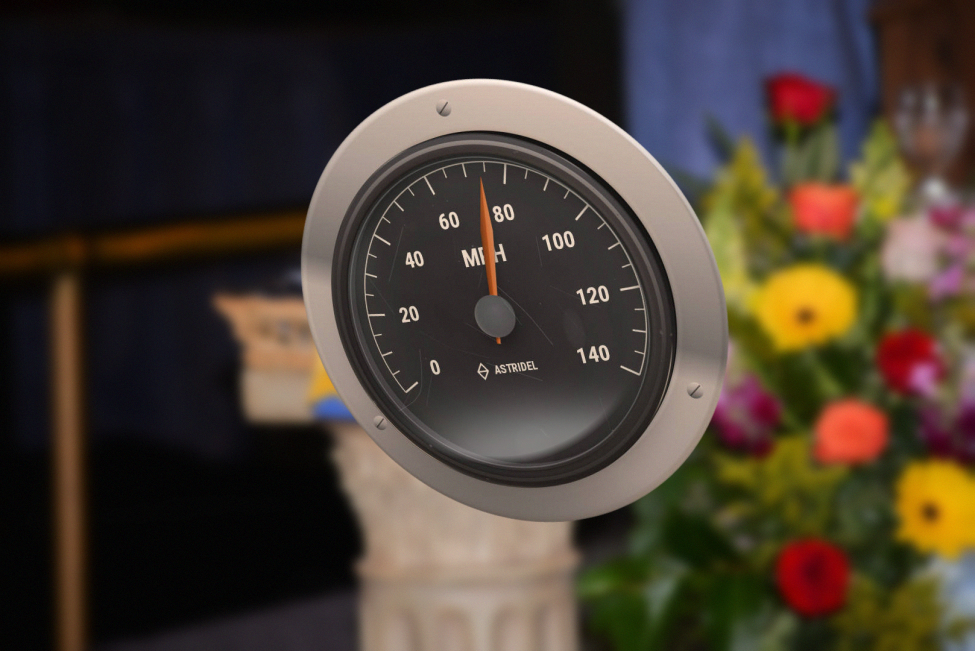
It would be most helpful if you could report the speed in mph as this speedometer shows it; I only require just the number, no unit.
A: 75
